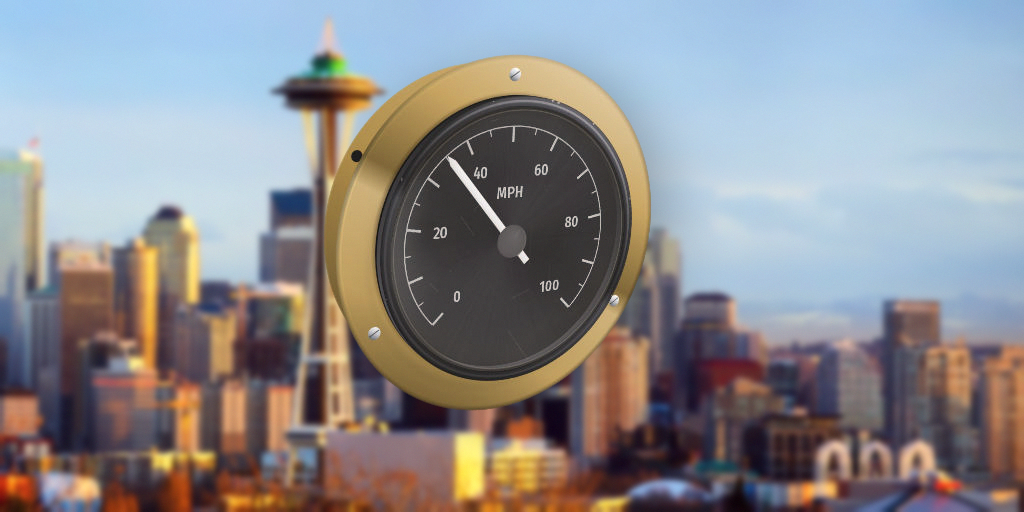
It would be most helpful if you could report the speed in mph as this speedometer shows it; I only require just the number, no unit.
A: 35
